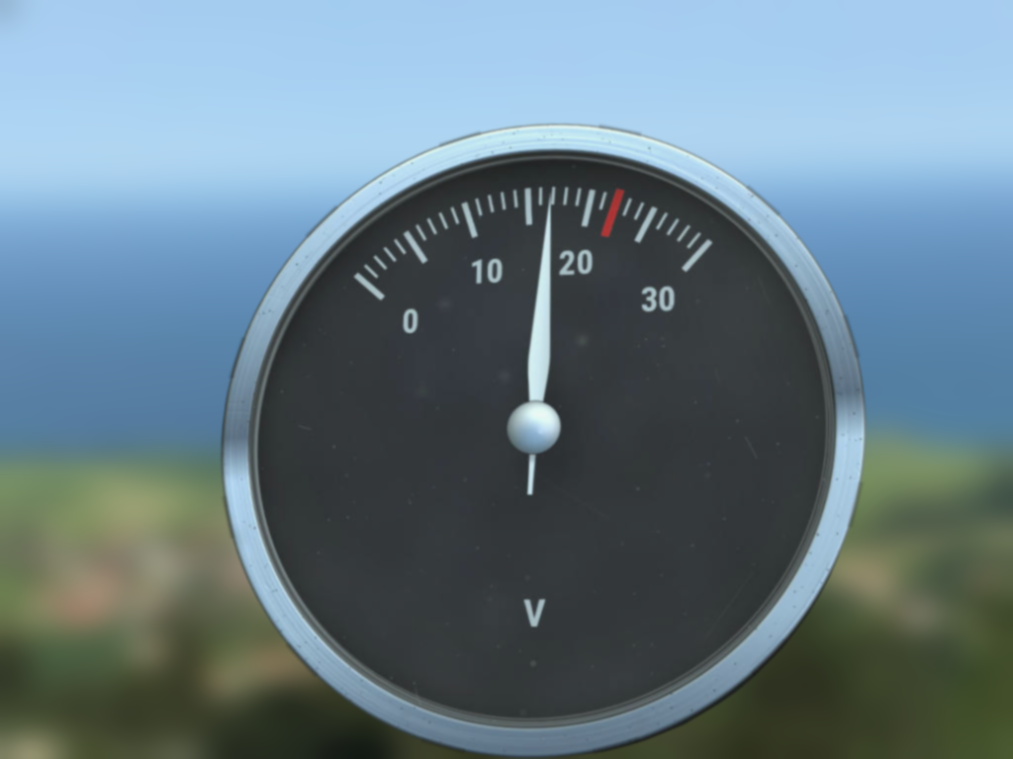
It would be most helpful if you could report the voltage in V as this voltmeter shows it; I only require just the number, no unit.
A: 17
